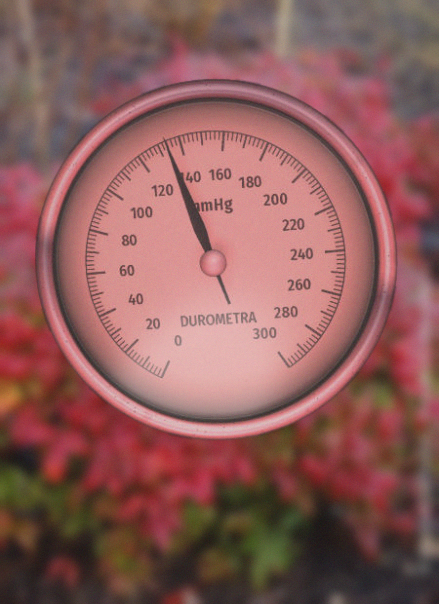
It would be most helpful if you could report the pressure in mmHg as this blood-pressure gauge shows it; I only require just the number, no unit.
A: 134
